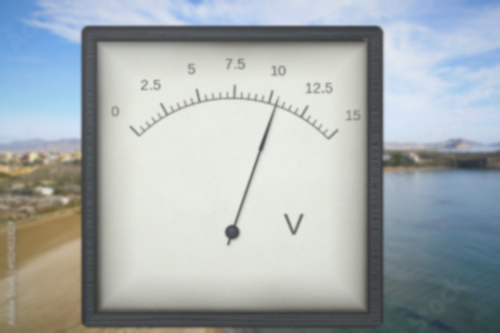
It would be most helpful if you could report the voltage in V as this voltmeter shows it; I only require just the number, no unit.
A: 10.5
